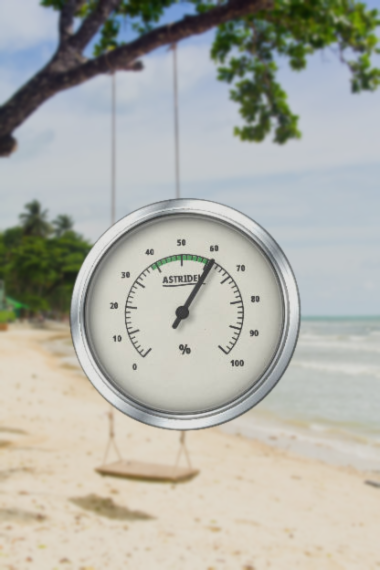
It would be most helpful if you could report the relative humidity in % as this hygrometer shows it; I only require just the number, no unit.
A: 62
